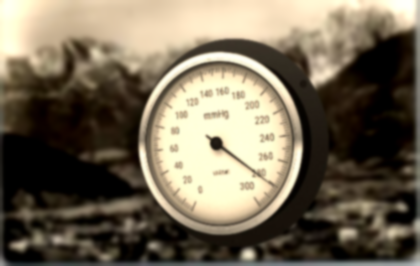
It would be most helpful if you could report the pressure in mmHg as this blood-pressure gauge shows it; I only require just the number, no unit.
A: 280
